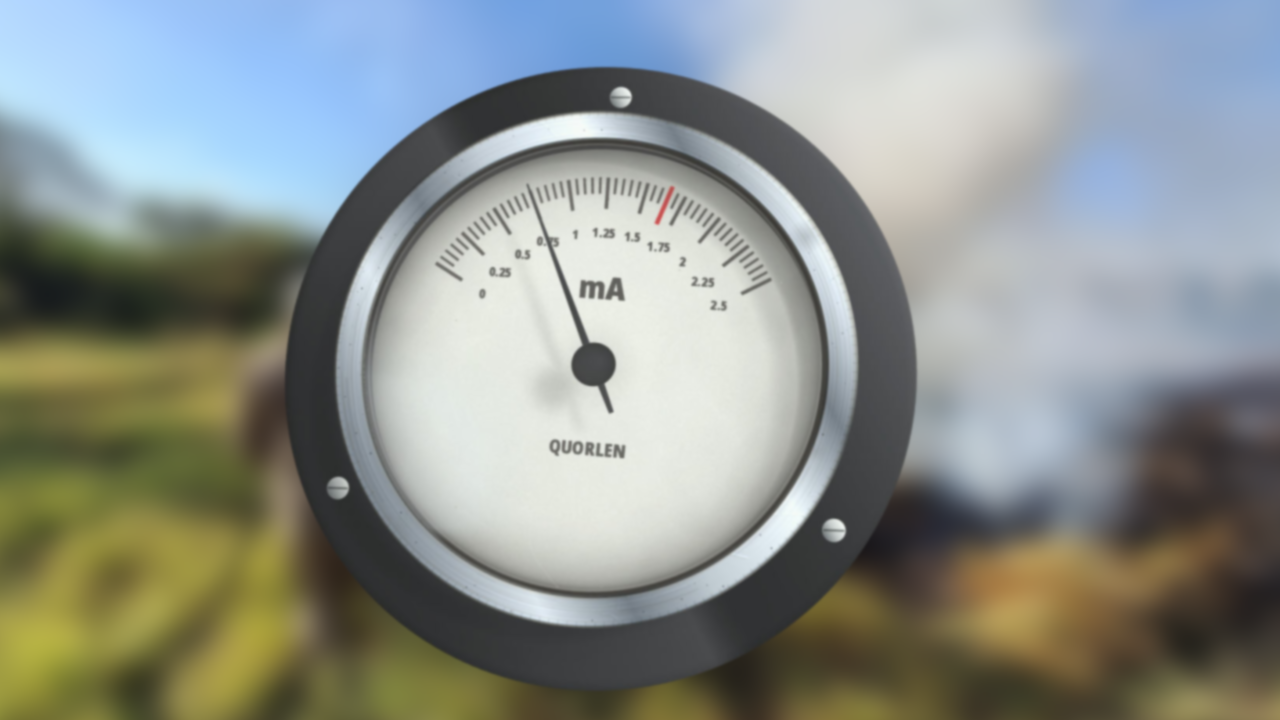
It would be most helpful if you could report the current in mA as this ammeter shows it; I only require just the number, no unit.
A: 0.75
